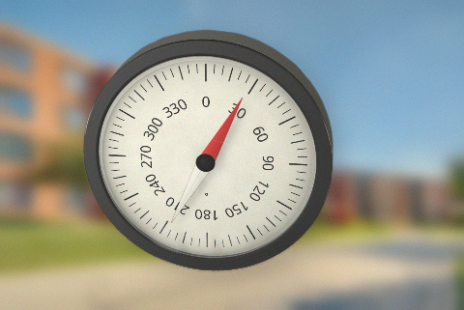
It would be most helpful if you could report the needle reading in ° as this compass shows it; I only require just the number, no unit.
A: 27.5
